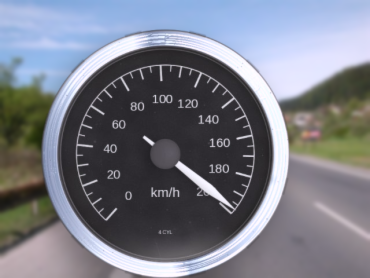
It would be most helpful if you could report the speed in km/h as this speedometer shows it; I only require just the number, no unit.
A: 197.5
